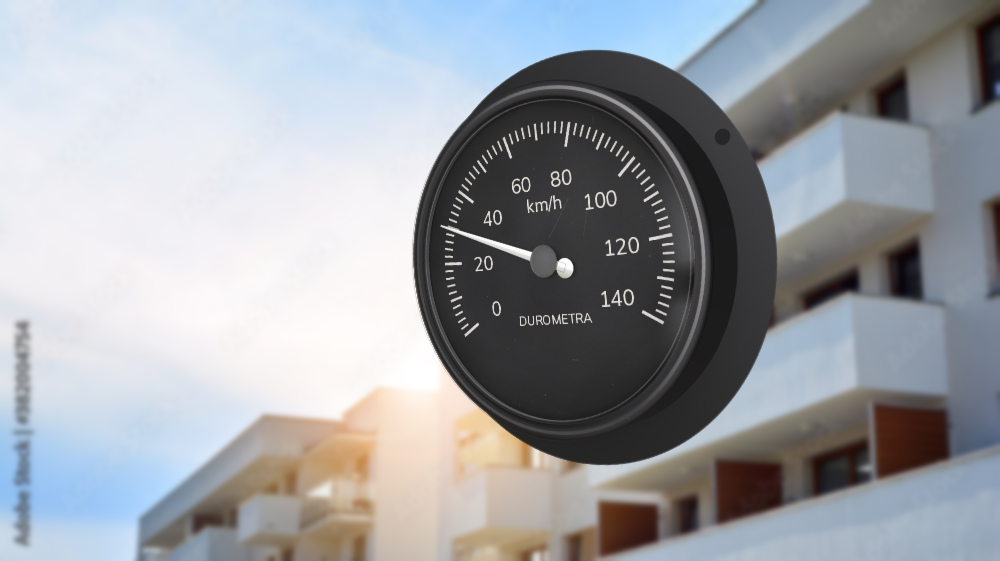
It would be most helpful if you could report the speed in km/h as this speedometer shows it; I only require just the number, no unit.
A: 30
